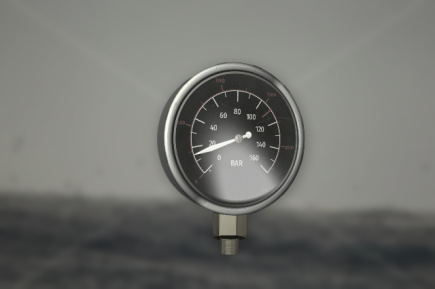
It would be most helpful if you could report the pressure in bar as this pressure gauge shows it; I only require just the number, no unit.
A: 15
